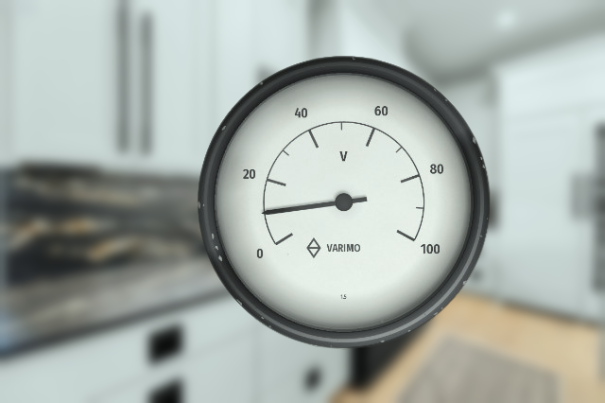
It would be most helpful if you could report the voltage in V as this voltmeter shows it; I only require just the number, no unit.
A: 10
